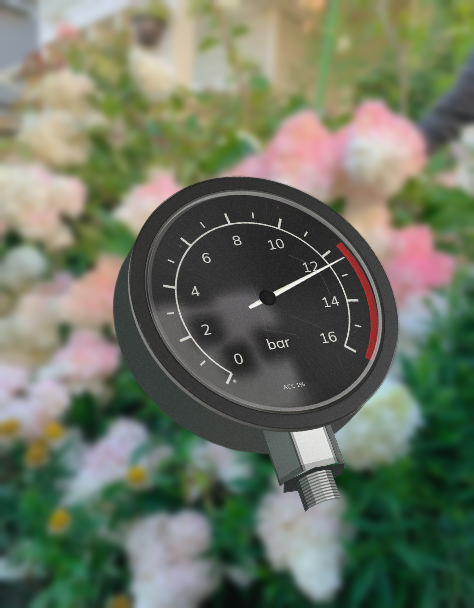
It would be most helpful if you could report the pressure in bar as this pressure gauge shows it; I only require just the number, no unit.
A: 12.5
